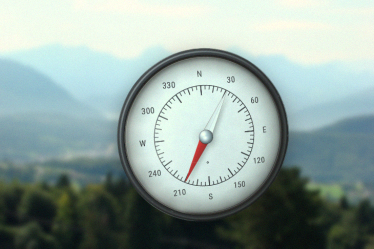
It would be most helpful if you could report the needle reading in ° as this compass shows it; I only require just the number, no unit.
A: 210
